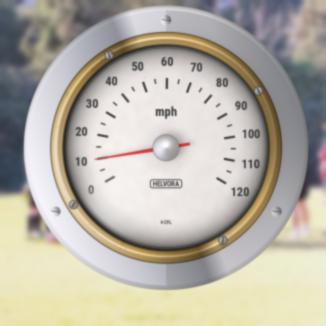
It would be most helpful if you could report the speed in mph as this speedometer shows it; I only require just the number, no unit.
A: 10
